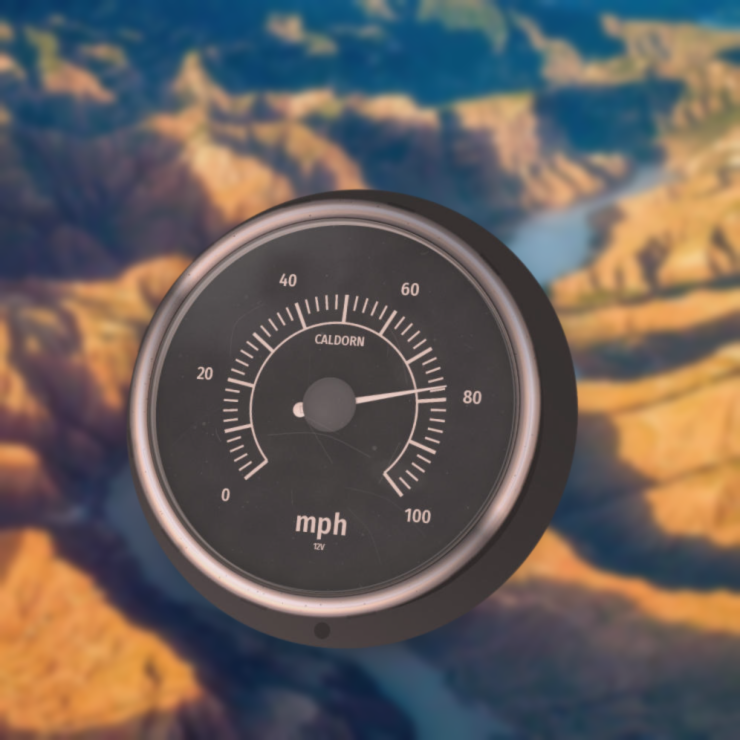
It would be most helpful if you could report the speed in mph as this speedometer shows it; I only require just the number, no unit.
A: 78
